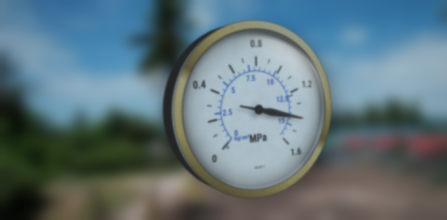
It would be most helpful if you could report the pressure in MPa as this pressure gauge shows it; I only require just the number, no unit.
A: 1.4
